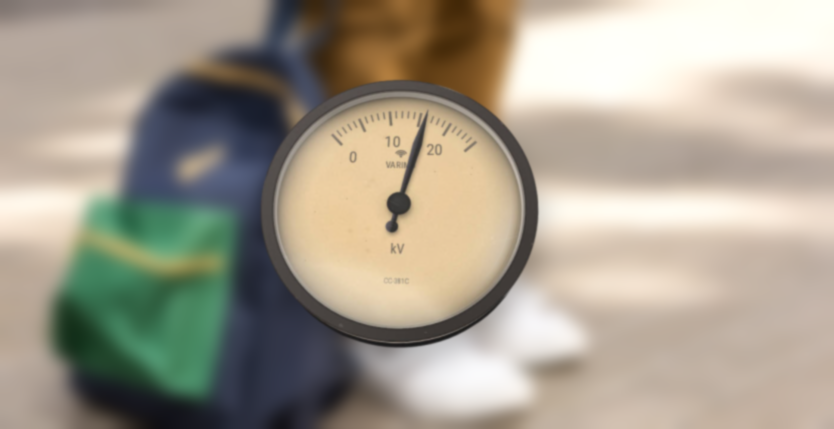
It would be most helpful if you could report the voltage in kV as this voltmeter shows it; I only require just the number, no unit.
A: 16
